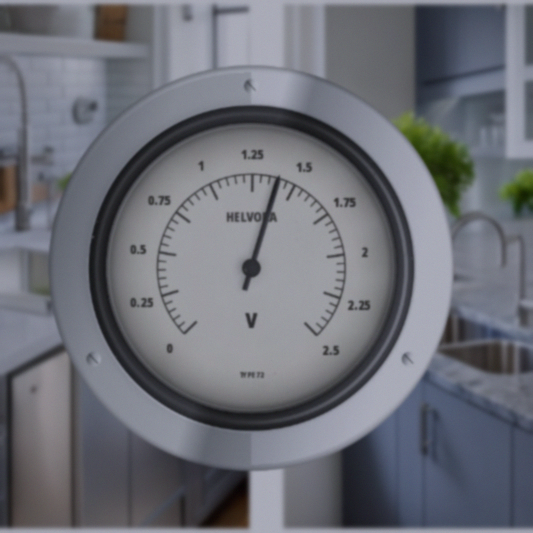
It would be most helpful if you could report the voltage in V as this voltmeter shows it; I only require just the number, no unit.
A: 1.4
